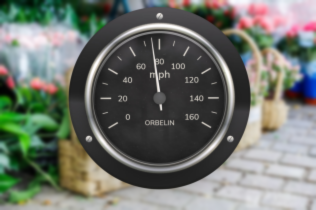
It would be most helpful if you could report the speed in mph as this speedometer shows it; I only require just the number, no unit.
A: 75
